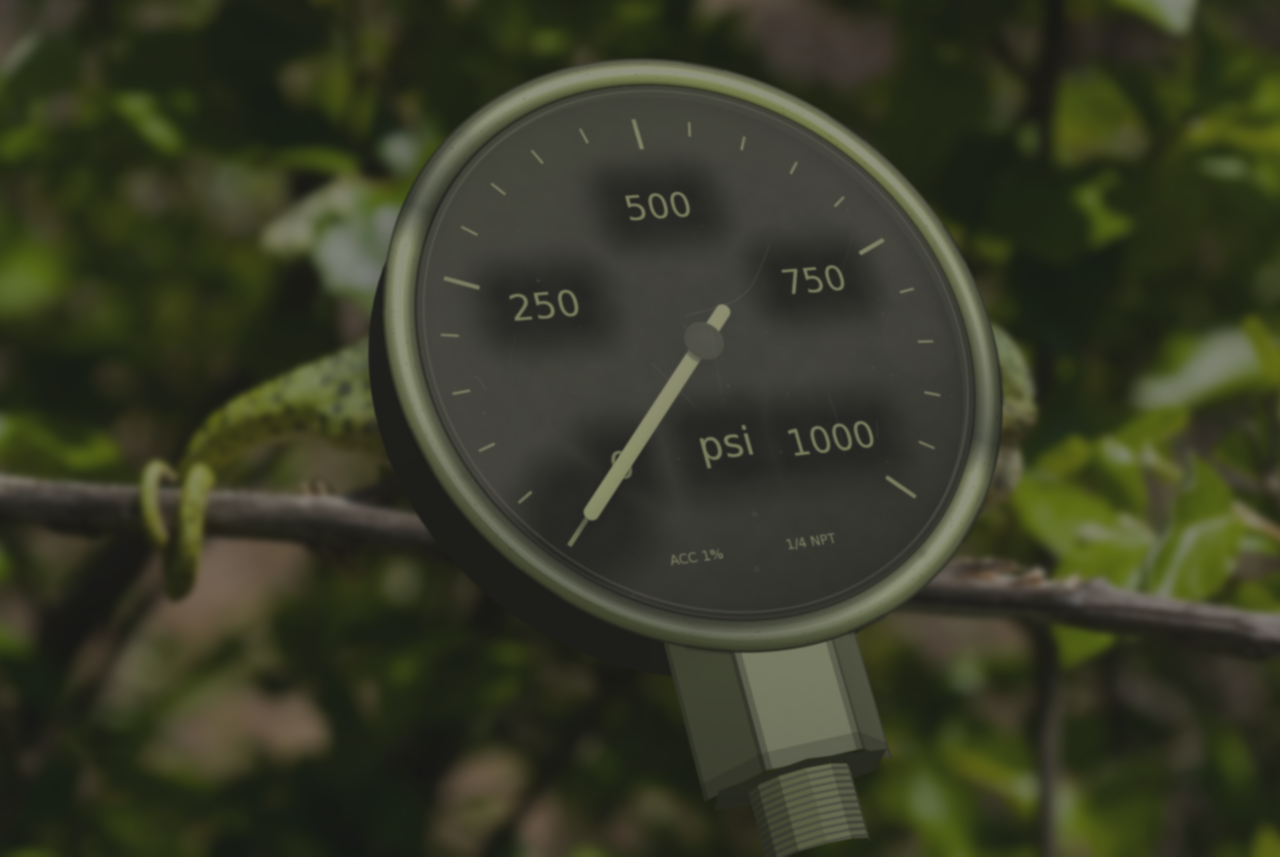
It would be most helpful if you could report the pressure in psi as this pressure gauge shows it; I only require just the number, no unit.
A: 0
